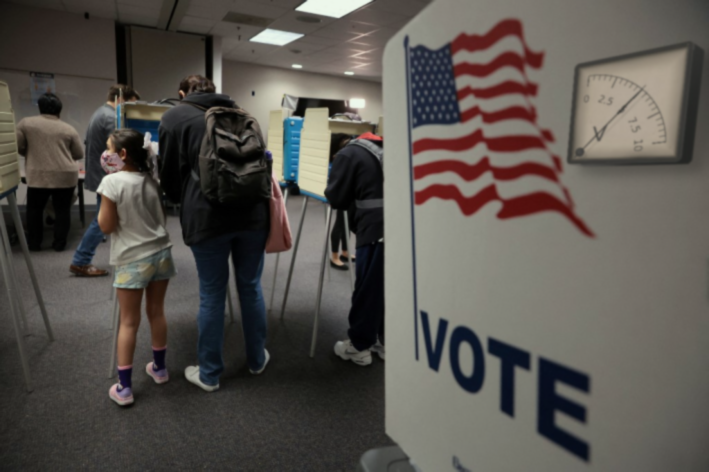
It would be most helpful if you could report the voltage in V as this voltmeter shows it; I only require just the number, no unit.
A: 5
